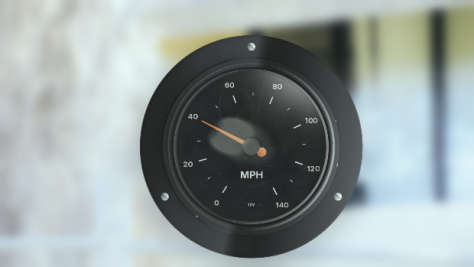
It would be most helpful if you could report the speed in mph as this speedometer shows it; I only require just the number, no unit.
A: 40
